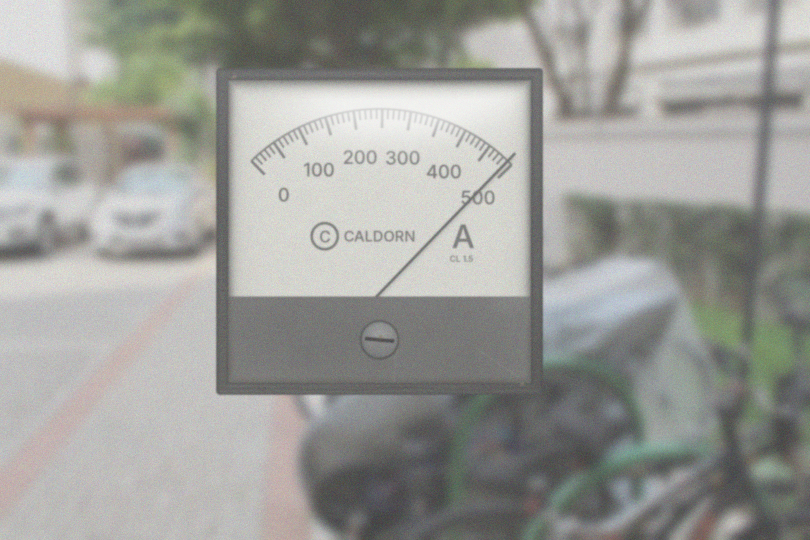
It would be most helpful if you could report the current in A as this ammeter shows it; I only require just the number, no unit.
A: 490
